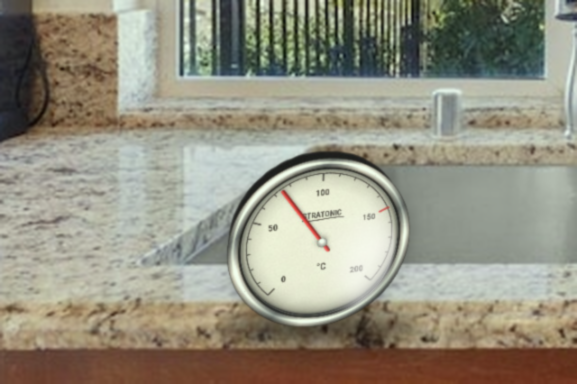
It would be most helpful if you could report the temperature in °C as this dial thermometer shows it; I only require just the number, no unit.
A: 75
